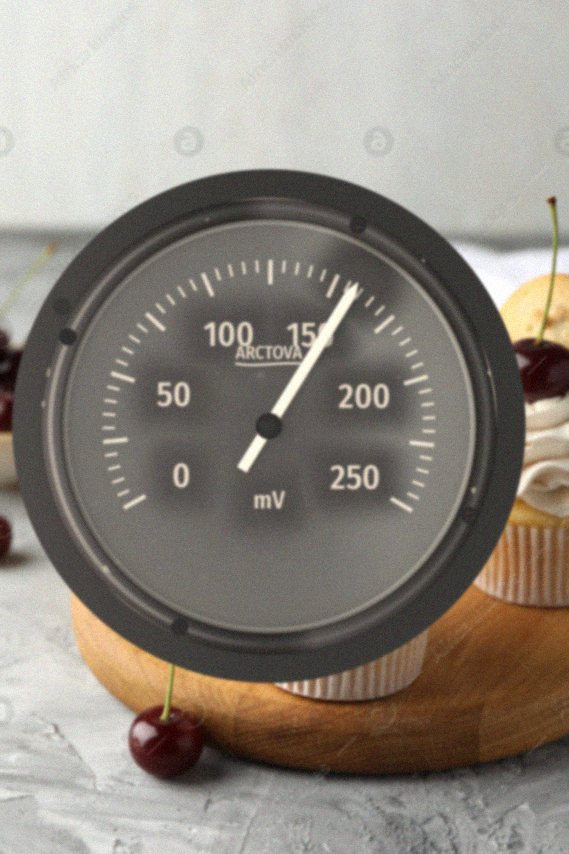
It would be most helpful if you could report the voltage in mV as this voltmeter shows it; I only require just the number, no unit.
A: 157.5
